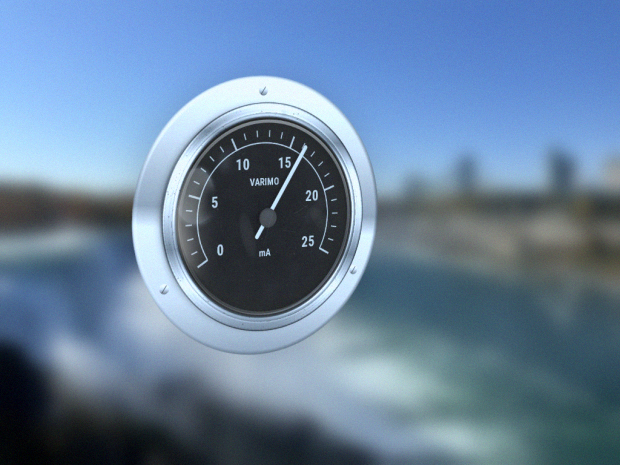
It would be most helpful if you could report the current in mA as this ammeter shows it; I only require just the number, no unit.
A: 16
